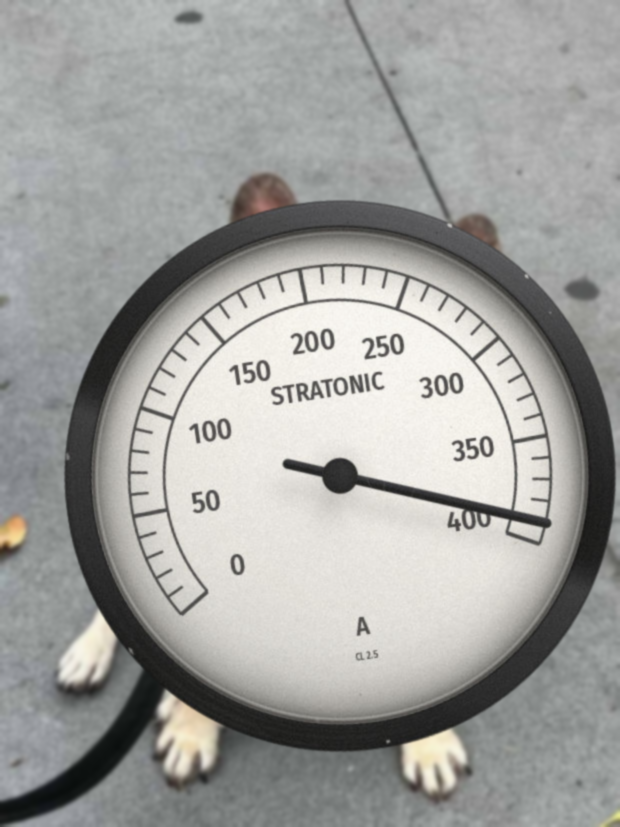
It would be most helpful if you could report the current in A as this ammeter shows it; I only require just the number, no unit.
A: 390
